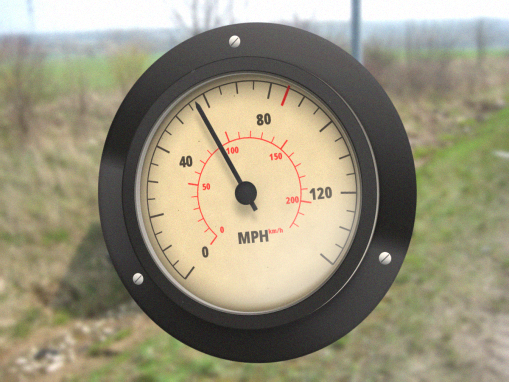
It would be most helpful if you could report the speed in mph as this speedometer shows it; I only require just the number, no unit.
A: 57.5
